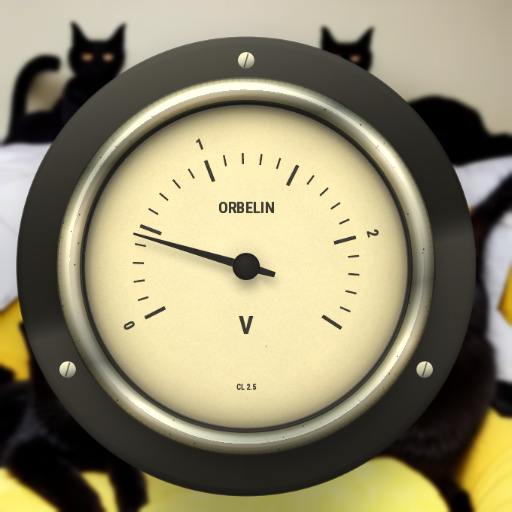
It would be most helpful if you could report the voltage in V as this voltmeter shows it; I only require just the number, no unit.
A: 0.45
